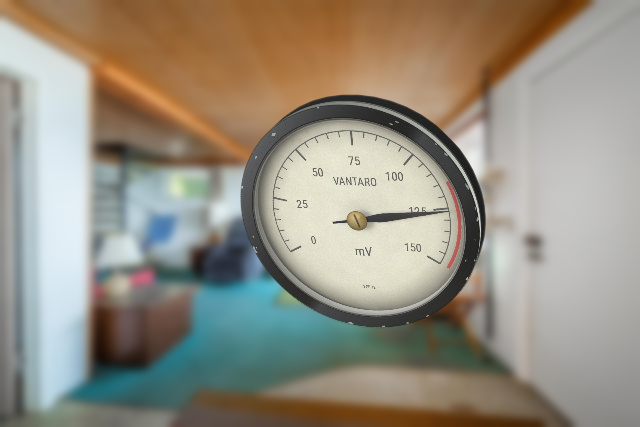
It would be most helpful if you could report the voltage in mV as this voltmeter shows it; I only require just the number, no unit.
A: 125
